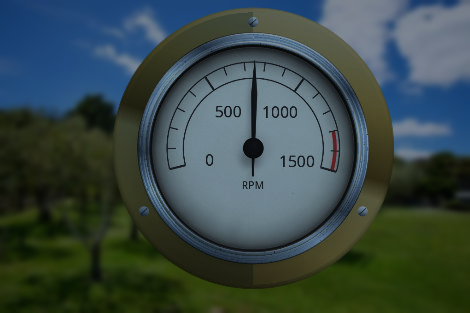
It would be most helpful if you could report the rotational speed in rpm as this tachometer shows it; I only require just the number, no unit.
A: 750
